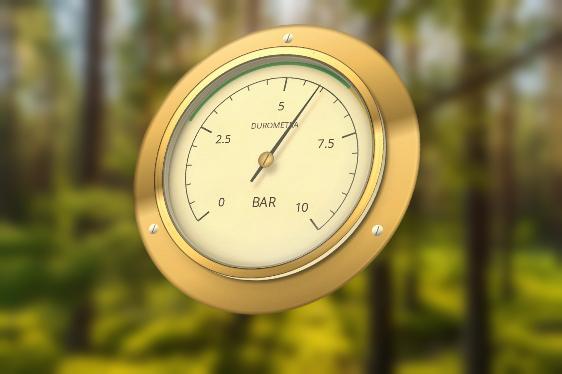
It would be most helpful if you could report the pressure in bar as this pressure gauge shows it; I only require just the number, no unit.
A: 6
